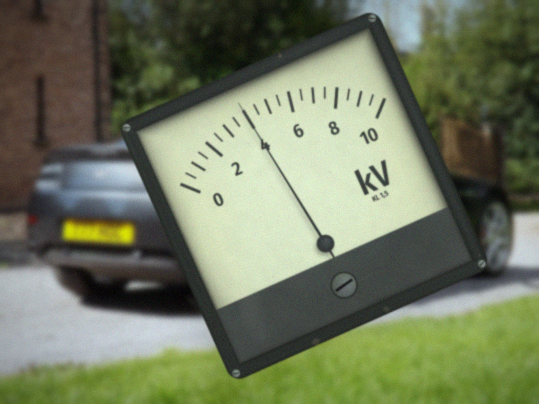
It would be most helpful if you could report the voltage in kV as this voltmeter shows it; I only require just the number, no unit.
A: 4
